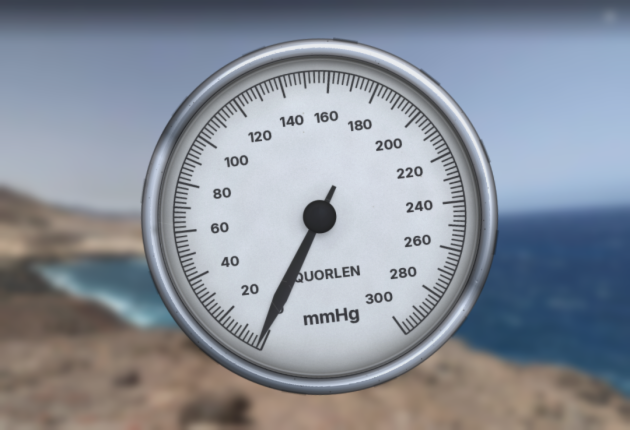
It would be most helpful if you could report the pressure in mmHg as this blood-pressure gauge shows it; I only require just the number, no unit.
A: 2
